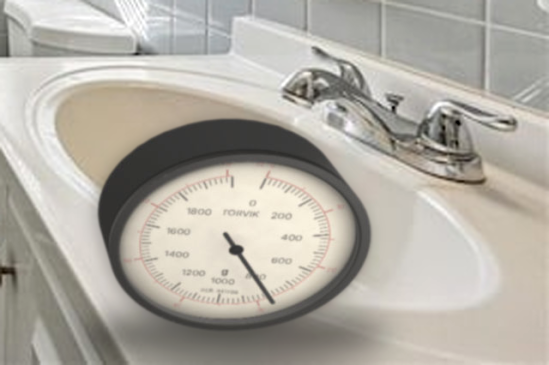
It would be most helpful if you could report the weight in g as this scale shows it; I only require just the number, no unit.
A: 800
